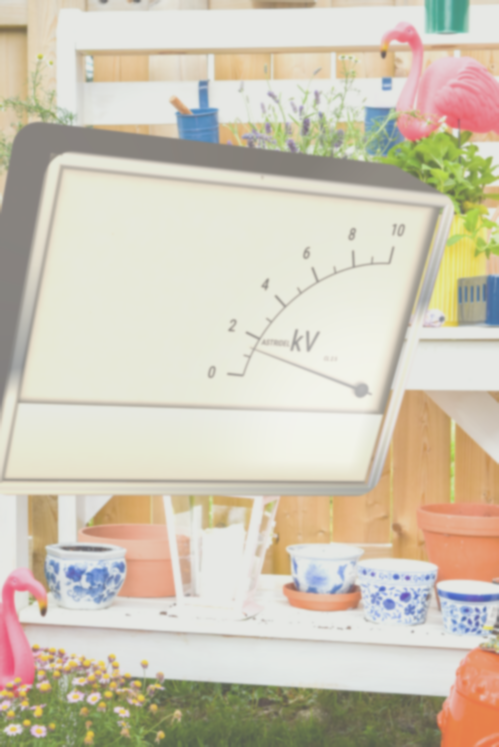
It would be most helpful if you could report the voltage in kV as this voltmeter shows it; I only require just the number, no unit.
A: 1.5
